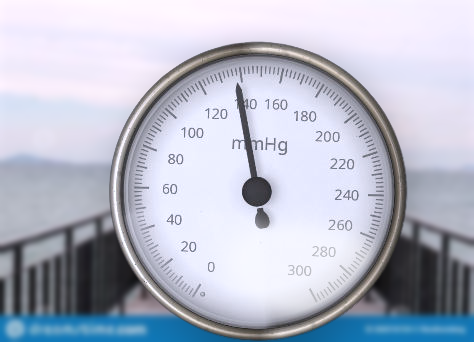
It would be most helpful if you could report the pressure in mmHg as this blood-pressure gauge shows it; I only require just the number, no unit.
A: 138
